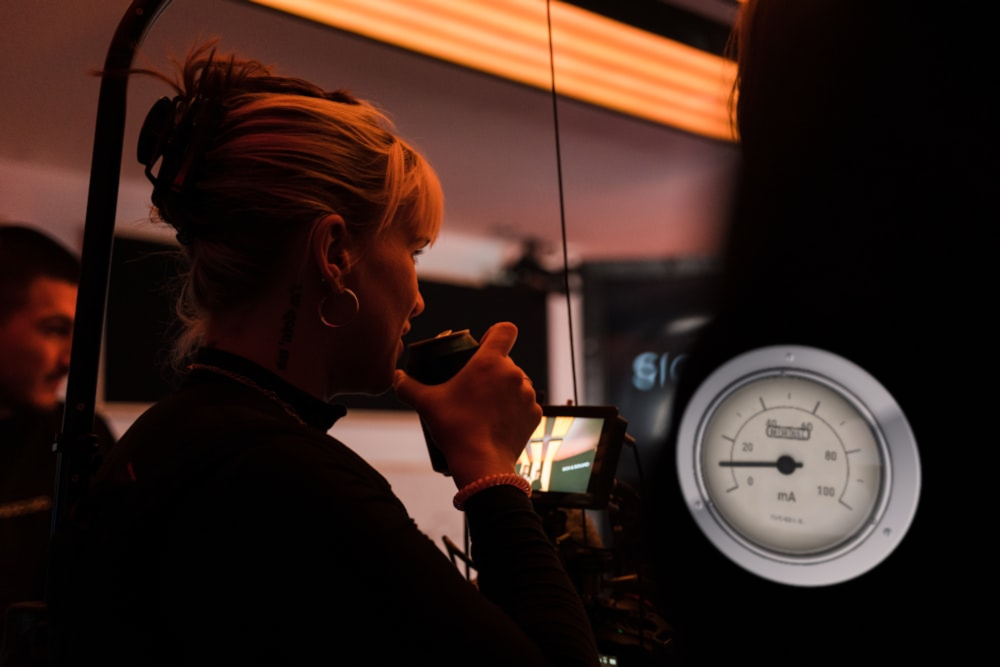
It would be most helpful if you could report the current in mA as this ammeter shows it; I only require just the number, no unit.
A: 10
